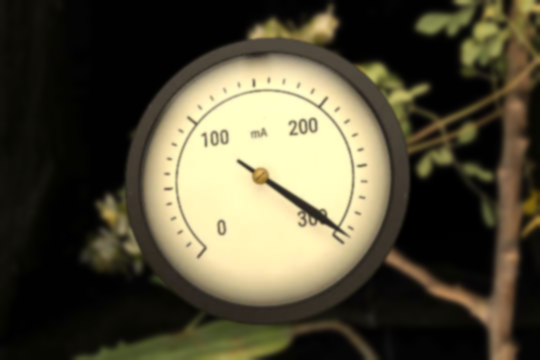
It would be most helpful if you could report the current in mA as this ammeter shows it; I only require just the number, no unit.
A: 295
